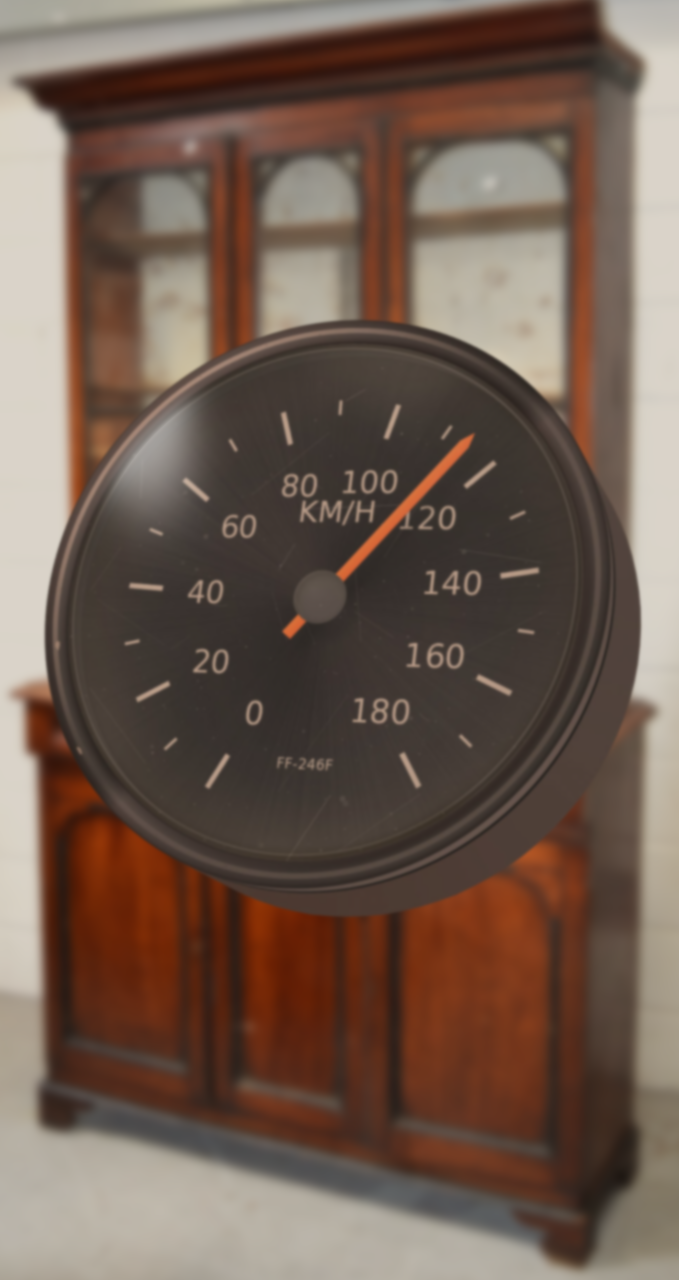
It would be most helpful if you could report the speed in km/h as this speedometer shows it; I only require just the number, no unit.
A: 115
